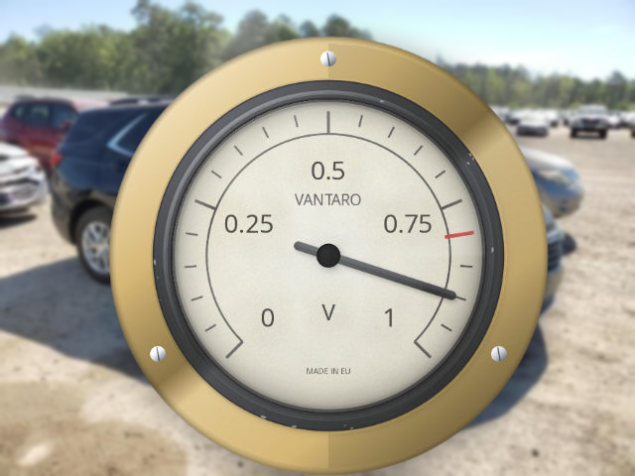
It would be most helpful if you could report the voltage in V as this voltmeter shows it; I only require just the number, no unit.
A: 0.9
